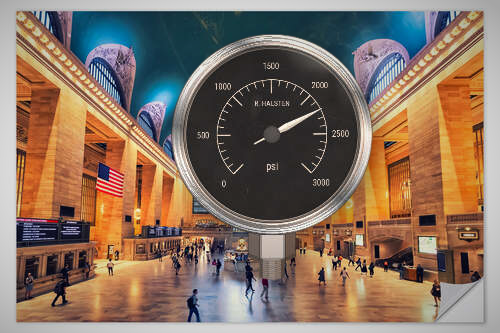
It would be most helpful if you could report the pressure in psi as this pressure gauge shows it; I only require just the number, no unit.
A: 2200
